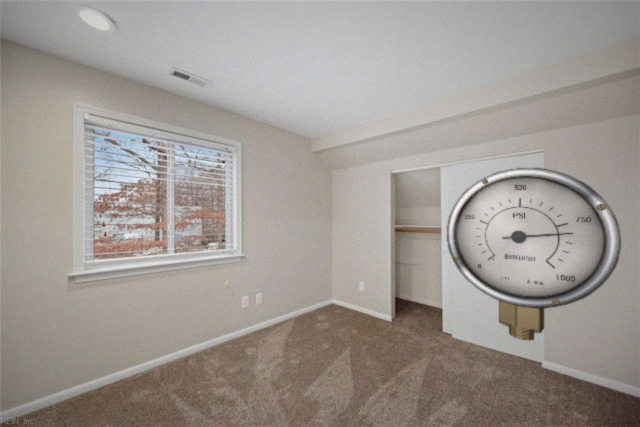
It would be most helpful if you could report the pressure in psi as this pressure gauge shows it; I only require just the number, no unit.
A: 800
